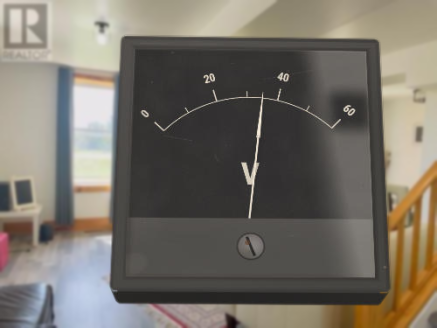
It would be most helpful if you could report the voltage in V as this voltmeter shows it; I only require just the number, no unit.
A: 35
